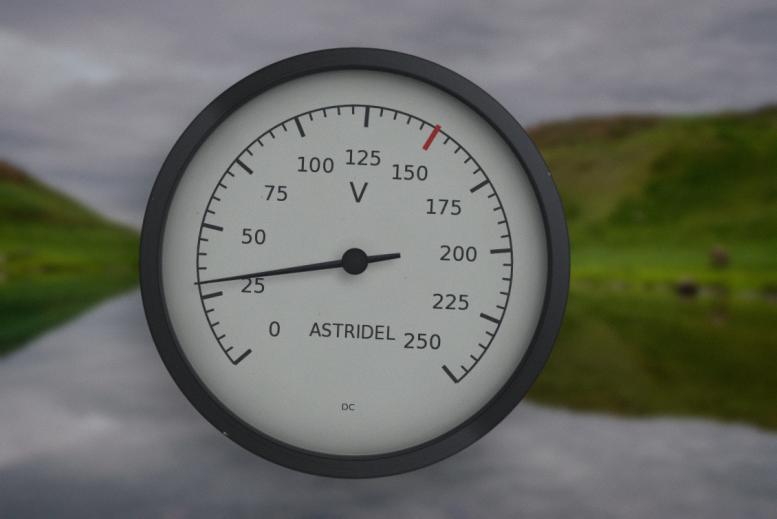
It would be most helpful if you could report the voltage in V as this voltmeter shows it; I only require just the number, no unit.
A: 30
